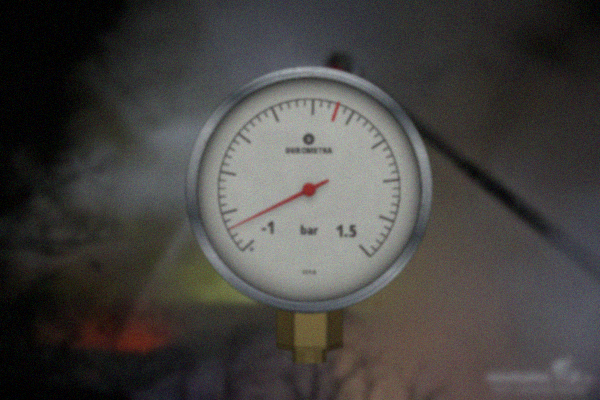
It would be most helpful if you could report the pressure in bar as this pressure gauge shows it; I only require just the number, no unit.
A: -0.85
